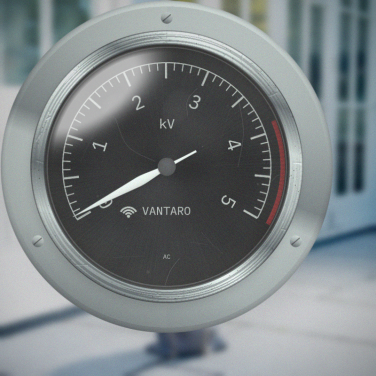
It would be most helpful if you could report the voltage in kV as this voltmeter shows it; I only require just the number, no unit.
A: 0.05
